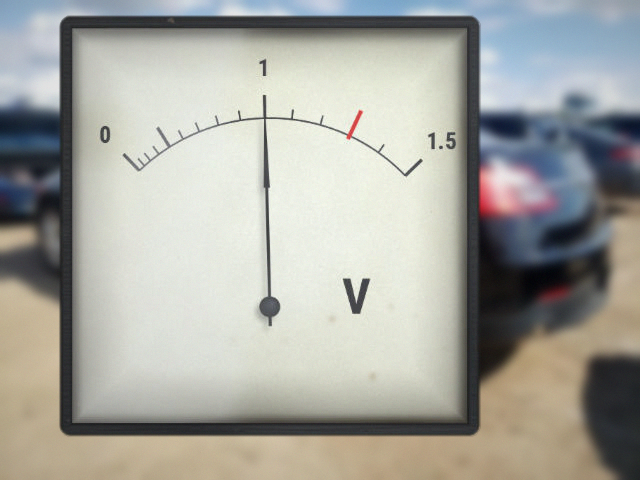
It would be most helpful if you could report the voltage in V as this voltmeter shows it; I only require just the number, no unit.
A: 1
